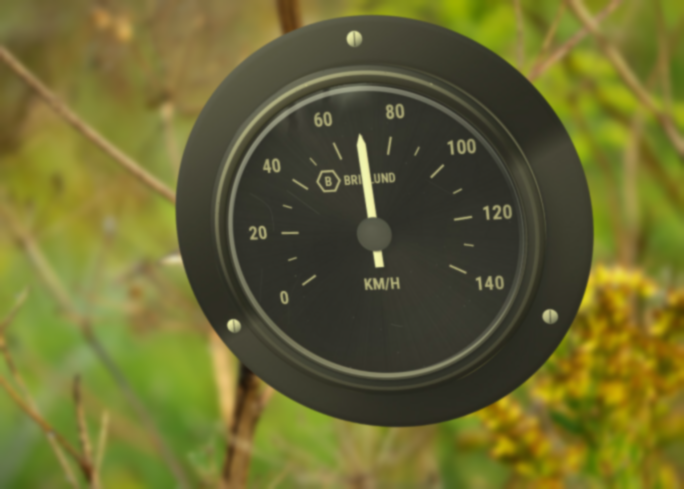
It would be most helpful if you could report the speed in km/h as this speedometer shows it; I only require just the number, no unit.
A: 70
